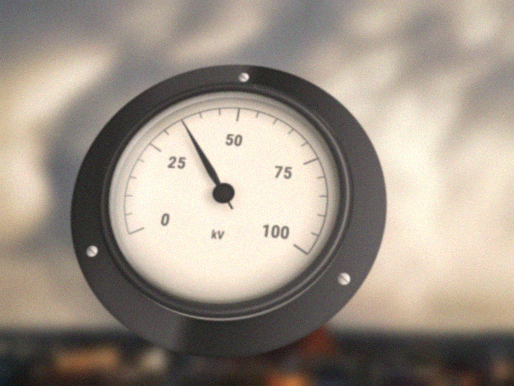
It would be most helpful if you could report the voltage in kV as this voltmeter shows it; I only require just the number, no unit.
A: 35
